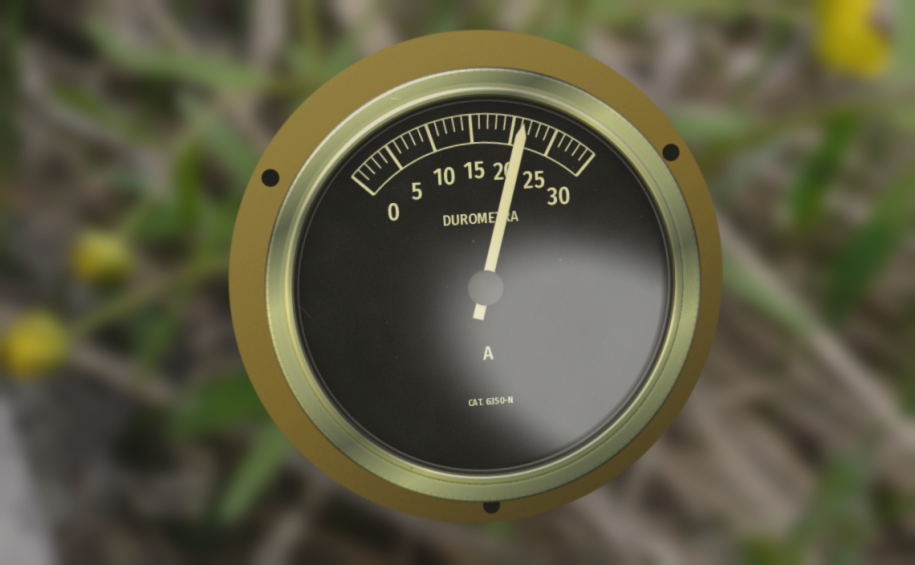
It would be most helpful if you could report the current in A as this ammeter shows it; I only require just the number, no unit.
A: 21
